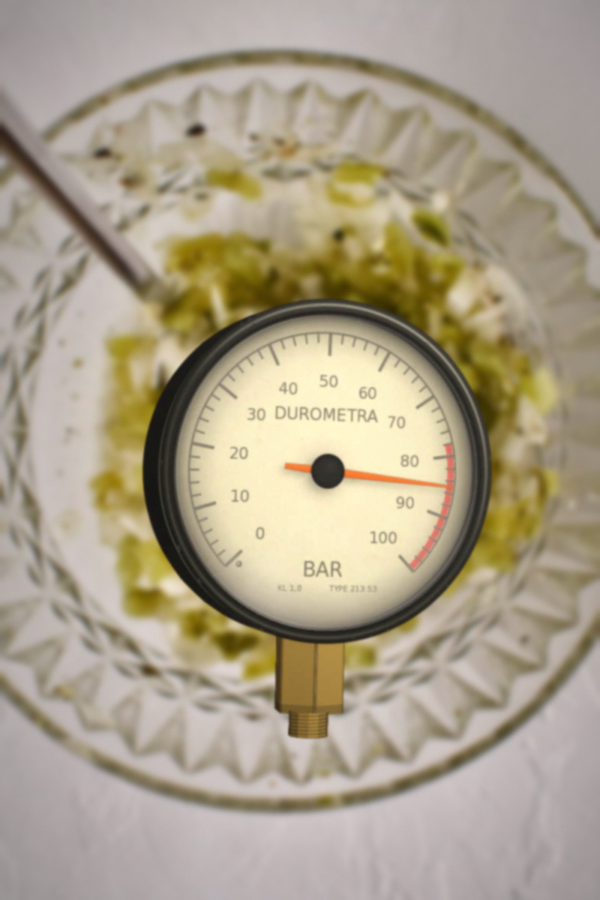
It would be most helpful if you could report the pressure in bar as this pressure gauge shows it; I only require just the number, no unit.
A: 85
